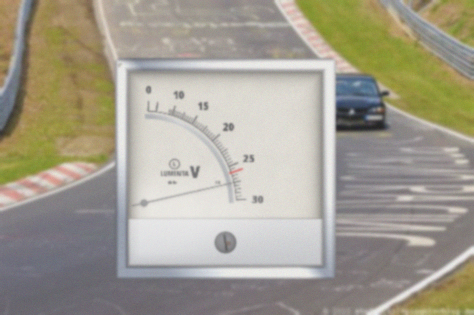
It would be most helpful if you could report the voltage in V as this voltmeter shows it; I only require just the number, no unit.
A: 27.5
